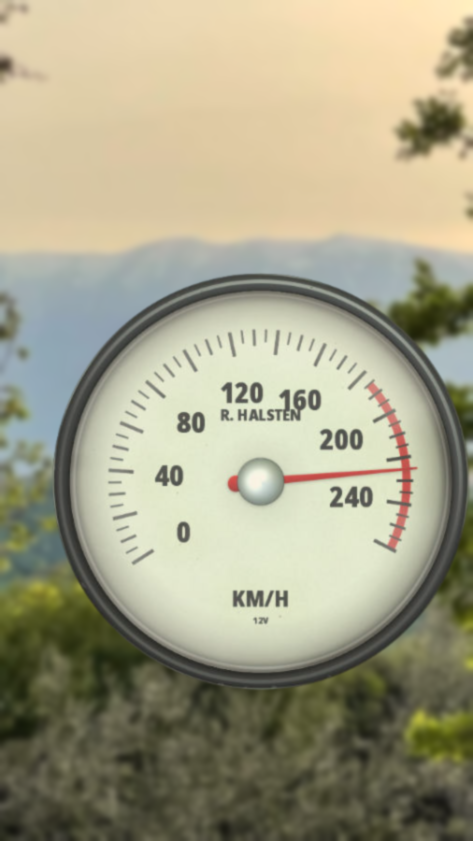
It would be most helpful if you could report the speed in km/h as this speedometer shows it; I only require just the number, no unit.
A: 225
